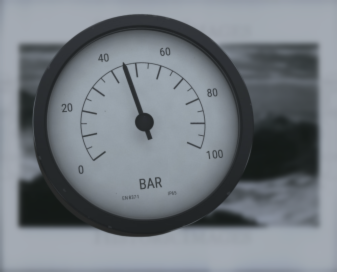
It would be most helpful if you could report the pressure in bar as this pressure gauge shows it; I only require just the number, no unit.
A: 45
